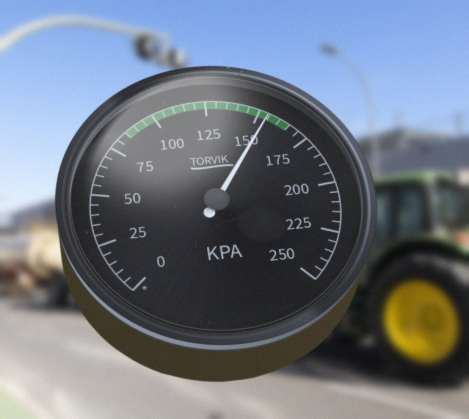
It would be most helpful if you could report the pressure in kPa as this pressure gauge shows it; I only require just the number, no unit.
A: 155
